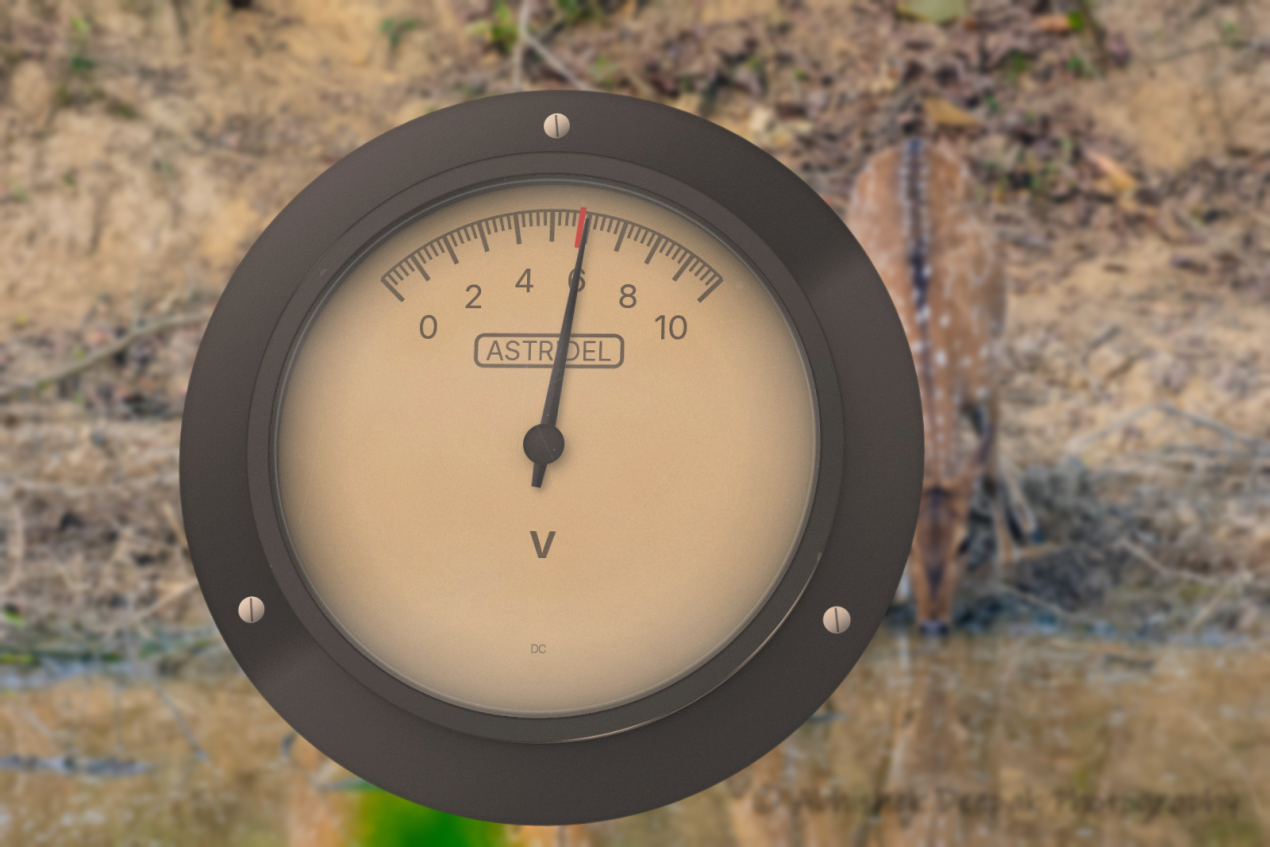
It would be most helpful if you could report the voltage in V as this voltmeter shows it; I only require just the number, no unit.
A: 6
